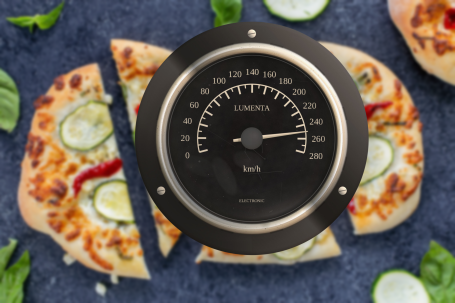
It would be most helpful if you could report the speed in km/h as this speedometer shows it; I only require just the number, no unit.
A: 250
